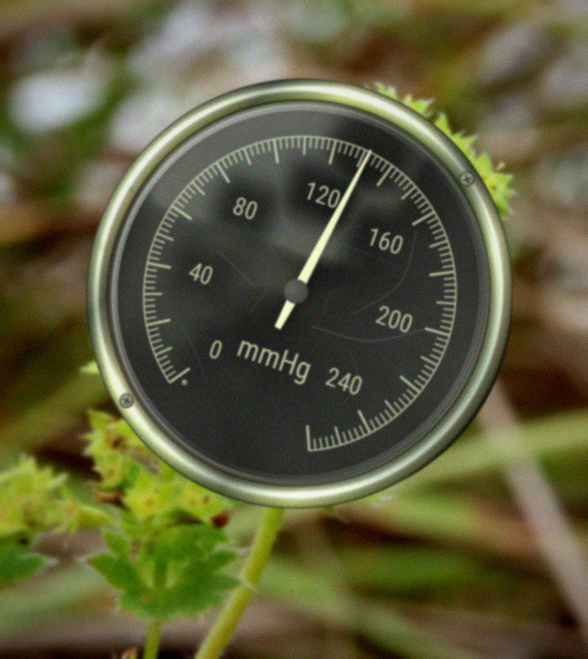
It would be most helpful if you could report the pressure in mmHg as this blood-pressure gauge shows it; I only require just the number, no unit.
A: 132
